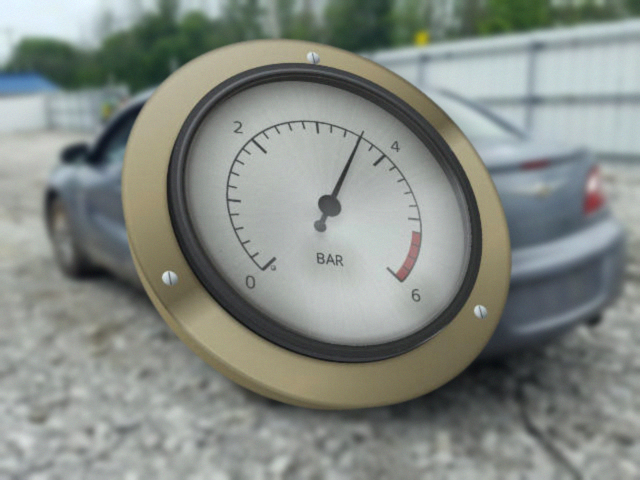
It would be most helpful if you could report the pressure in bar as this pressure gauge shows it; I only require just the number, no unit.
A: 3.6
